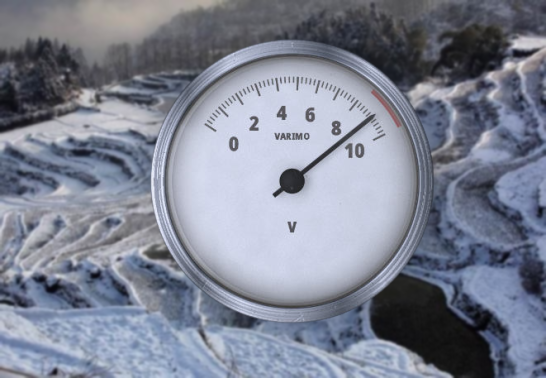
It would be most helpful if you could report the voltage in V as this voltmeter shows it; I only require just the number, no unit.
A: 9
